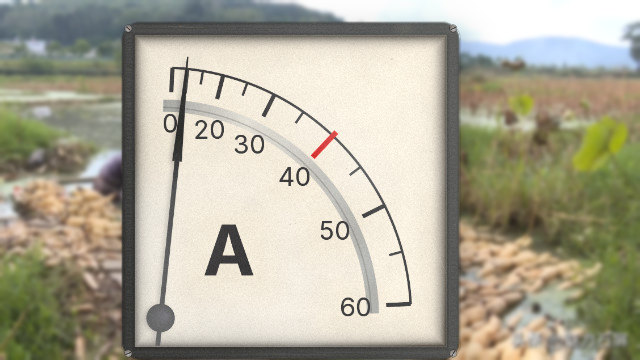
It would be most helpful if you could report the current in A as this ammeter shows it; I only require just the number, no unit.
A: 10
